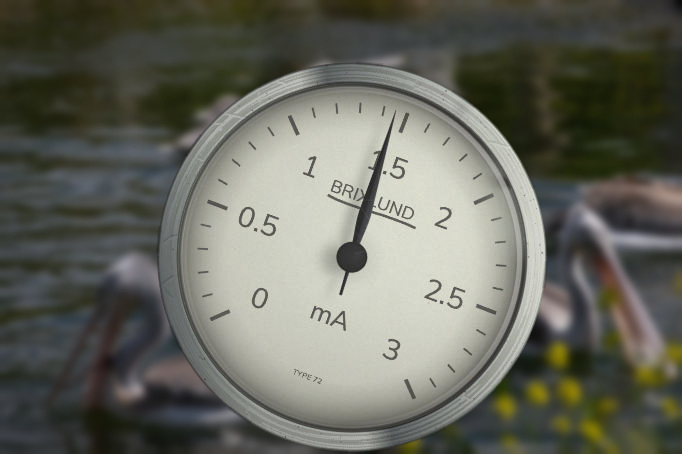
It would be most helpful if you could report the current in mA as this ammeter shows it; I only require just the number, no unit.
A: 1.45
